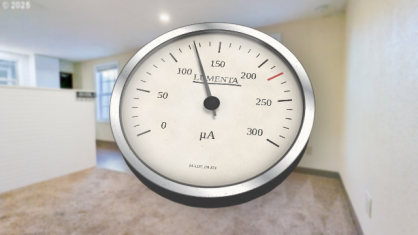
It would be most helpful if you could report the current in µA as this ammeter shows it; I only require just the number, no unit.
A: 125
